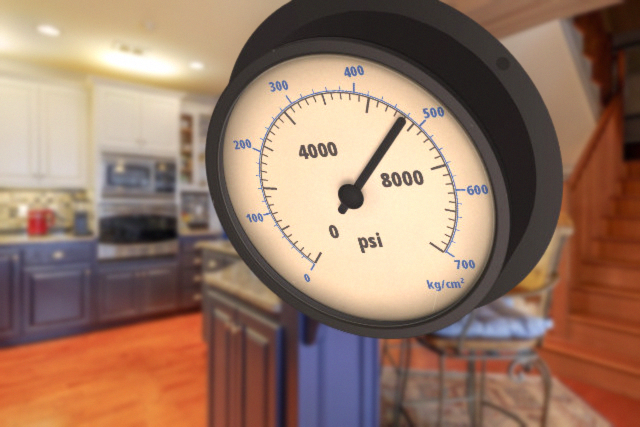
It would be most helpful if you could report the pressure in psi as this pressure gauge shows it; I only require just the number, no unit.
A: 6800
